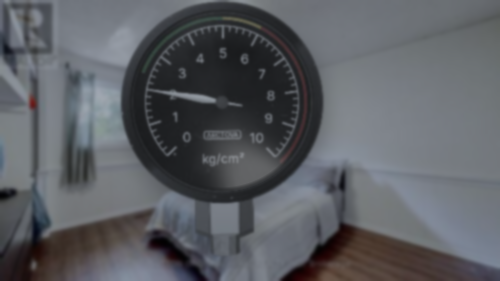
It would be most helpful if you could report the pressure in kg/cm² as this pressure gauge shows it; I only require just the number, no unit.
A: 2
